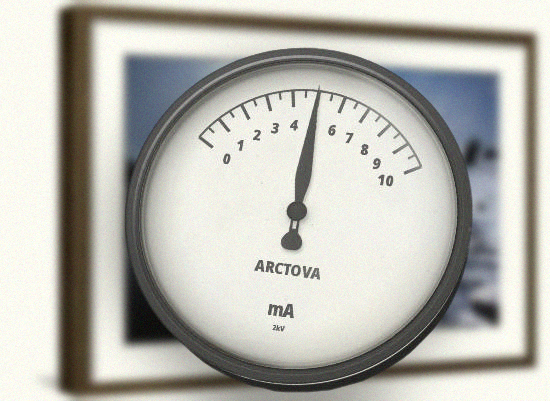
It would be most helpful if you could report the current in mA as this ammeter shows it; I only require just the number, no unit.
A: 5
